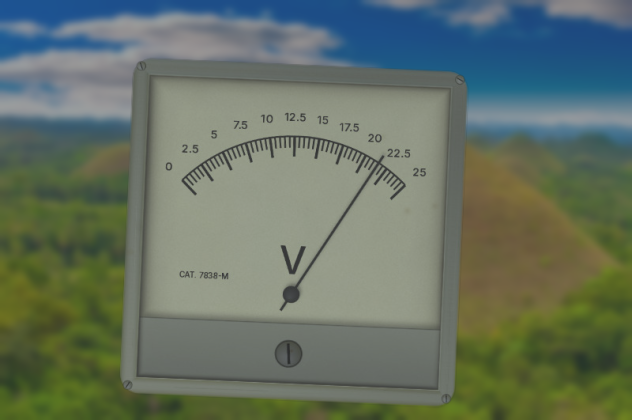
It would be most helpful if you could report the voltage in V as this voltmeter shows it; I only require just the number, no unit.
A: 21.5
